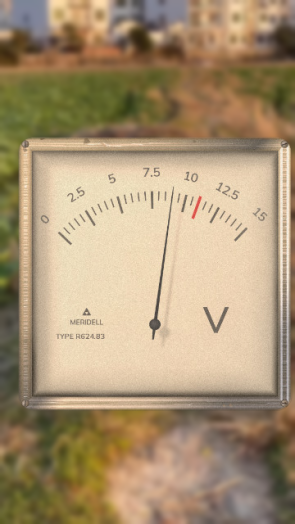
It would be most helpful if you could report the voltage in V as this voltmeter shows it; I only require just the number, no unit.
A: 9
